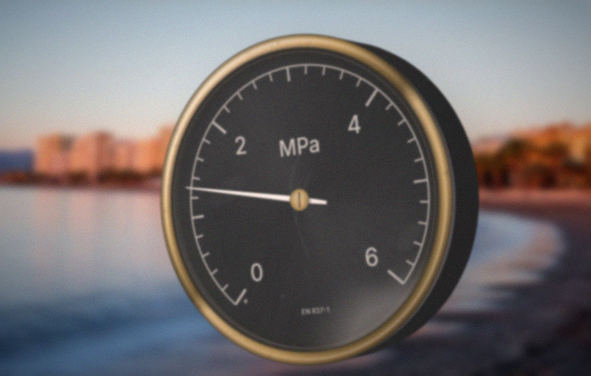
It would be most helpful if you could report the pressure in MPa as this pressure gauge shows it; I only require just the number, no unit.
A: 1.3
